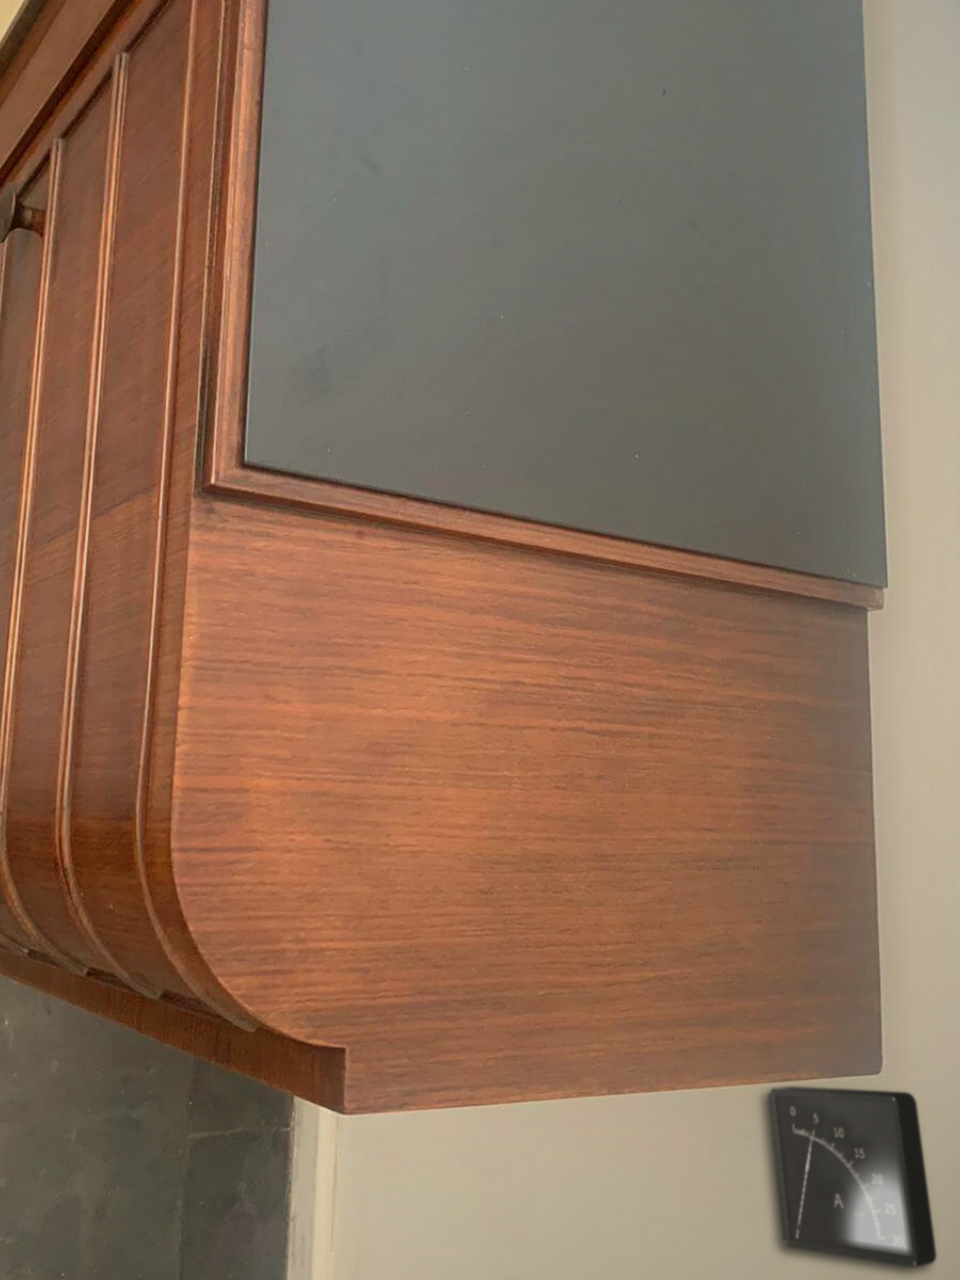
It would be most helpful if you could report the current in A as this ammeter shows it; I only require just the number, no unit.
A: 5
